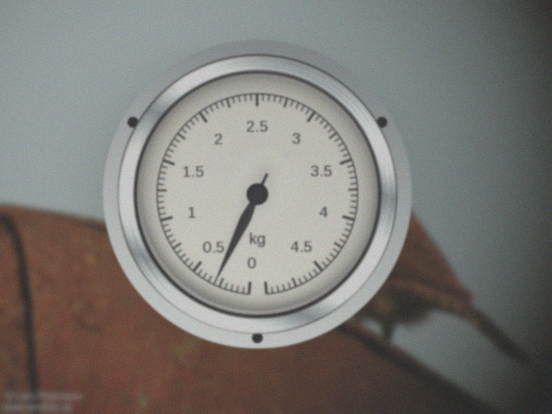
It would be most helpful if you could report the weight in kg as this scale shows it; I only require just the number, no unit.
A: 0.3
